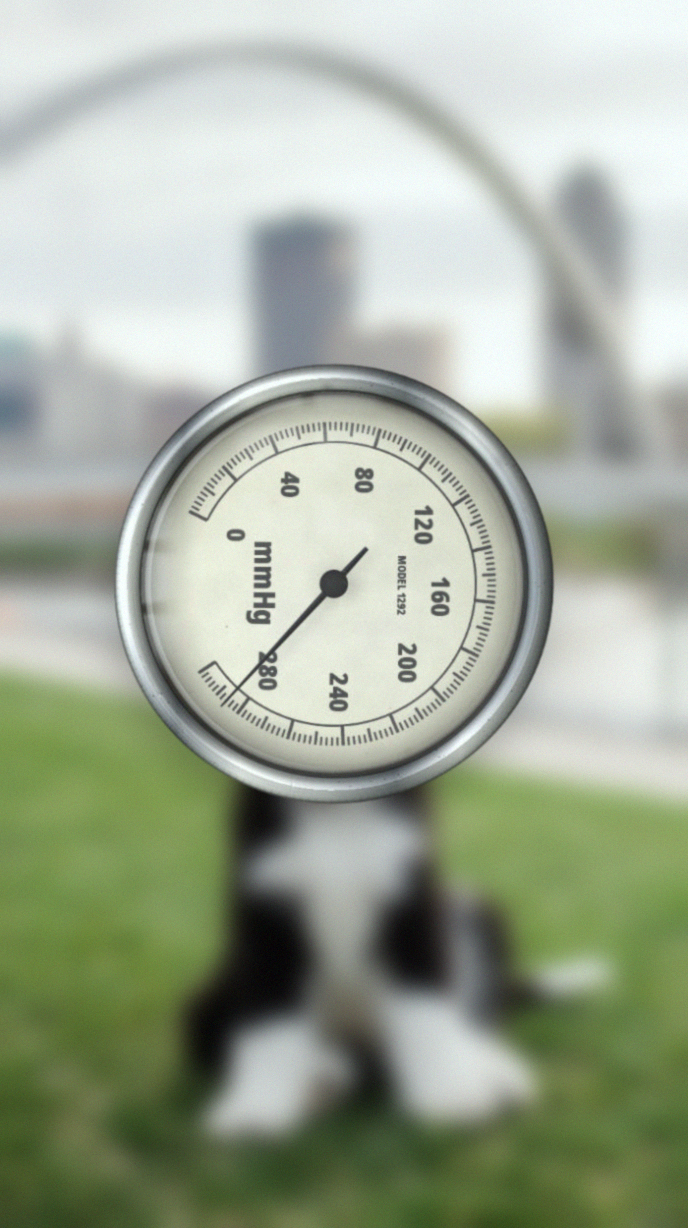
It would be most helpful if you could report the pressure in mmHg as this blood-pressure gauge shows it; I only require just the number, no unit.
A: 286
